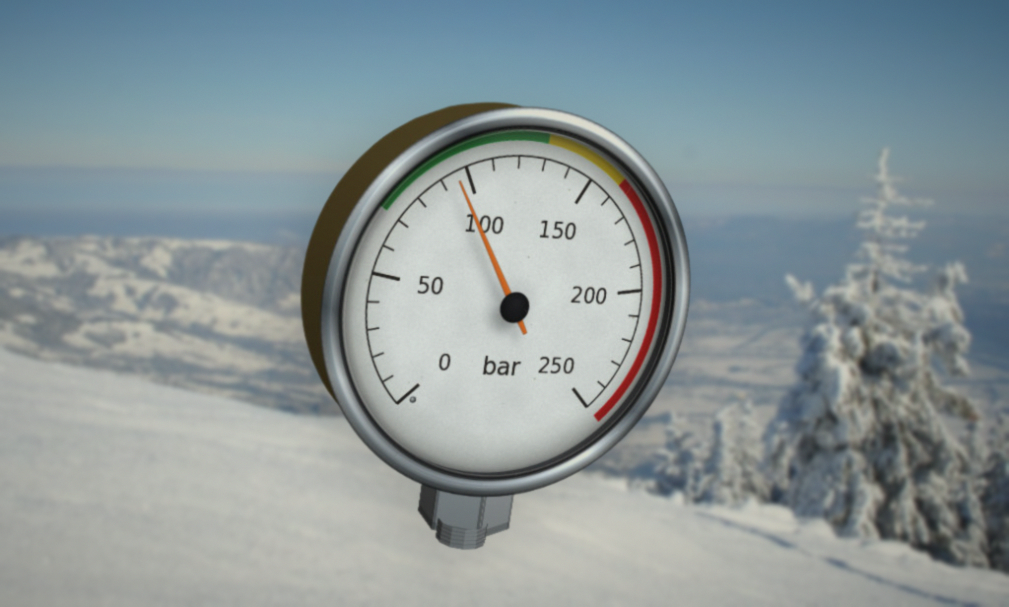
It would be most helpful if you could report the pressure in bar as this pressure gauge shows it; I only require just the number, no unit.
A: 95
